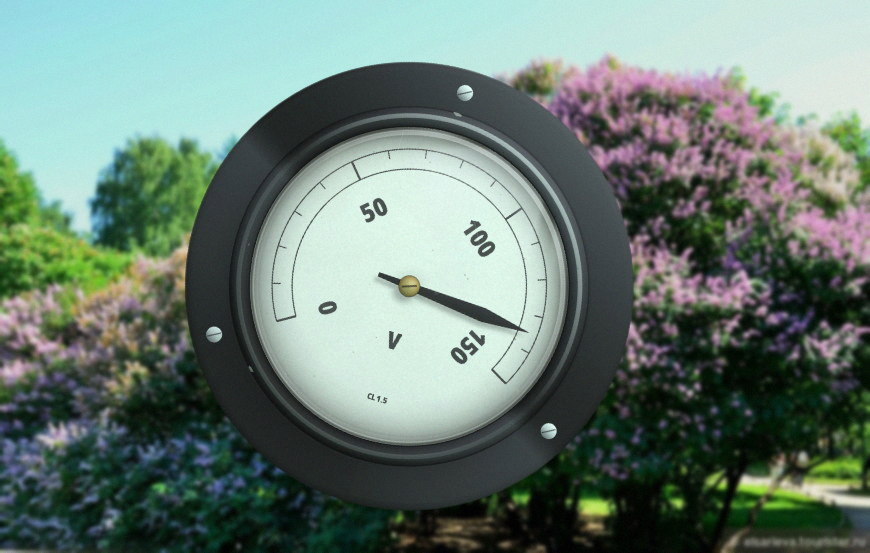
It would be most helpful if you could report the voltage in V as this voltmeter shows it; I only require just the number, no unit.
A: 135
